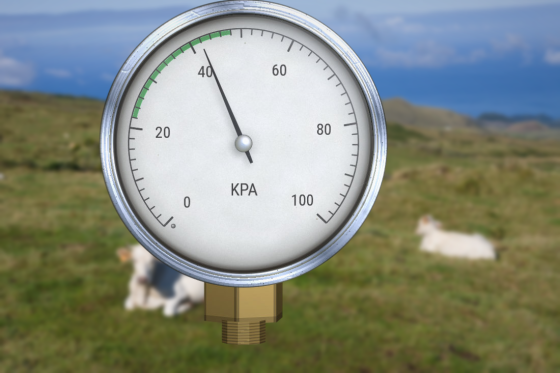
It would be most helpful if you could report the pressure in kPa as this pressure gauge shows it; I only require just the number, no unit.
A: 42
